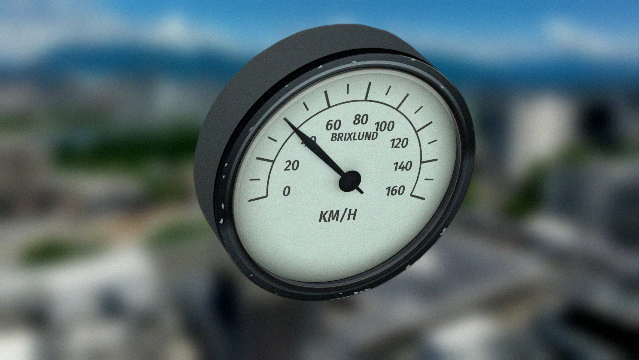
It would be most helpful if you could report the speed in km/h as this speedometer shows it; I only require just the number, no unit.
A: 40
